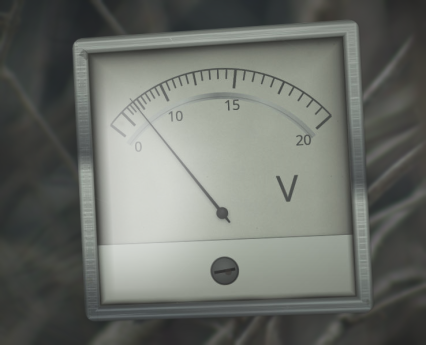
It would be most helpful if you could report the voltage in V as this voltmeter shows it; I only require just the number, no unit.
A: 7
